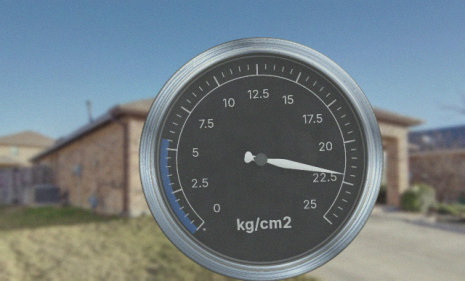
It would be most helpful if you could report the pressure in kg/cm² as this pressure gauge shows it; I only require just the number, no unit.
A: 22
